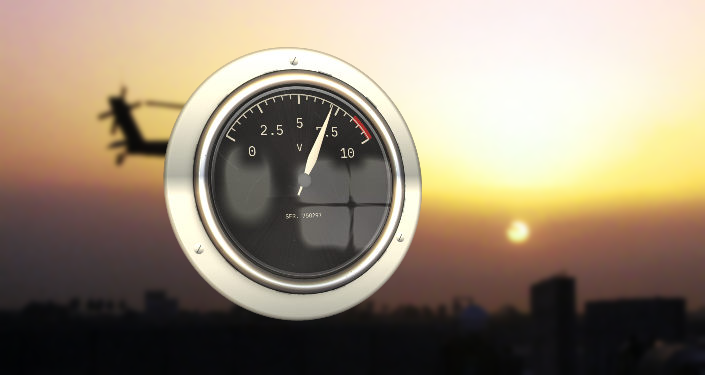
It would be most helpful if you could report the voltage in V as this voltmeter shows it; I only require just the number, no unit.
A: 7
